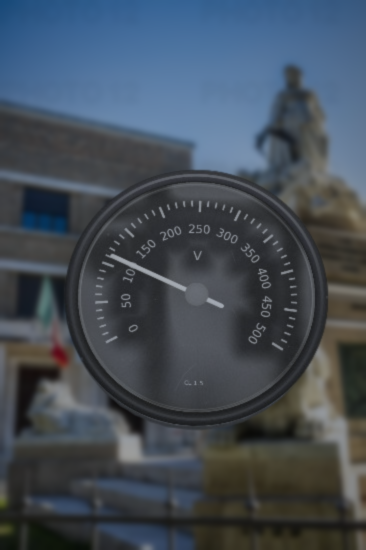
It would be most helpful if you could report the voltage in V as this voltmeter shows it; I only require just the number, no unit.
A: 110
